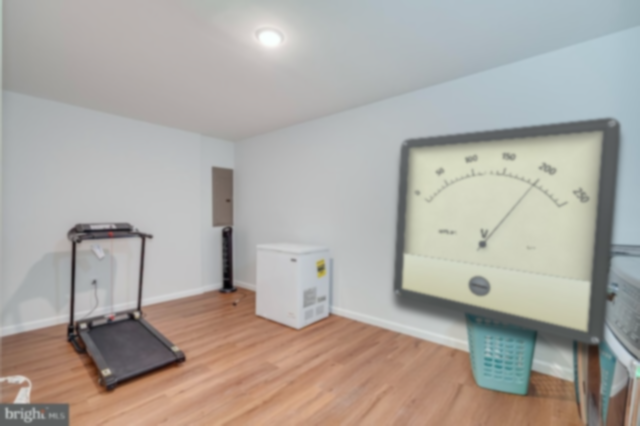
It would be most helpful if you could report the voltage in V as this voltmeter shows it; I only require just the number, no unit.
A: 200
